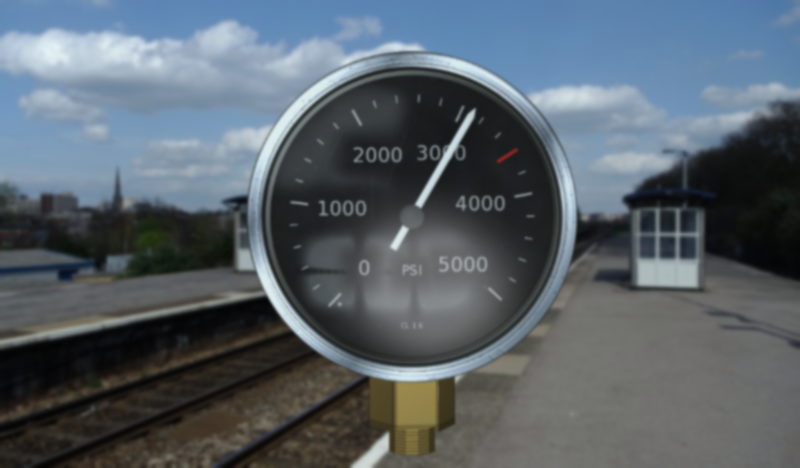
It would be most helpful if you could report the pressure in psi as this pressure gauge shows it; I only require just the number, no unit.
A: 3100
